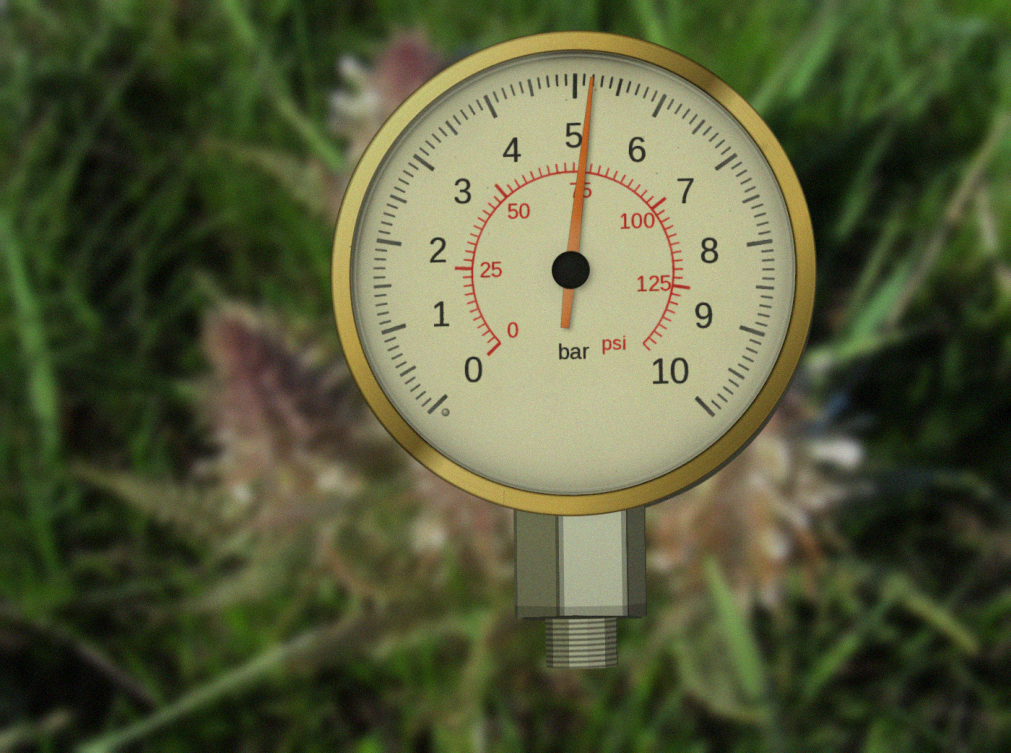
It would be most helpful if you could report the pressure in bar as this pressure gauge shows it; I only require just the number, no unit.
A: 5.2
